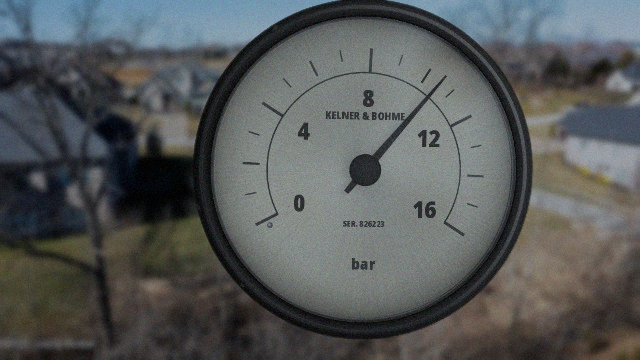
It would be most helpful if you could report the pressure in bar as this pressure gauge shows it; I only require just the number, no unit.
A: 10.5
